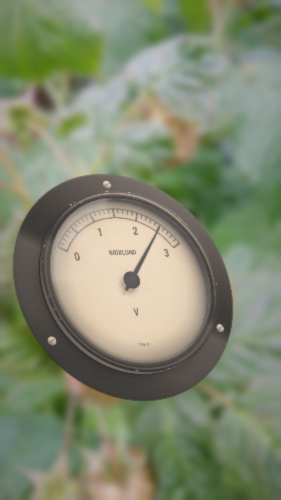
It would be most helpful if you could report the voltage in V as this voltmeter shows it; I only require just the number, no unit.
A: 2.5
